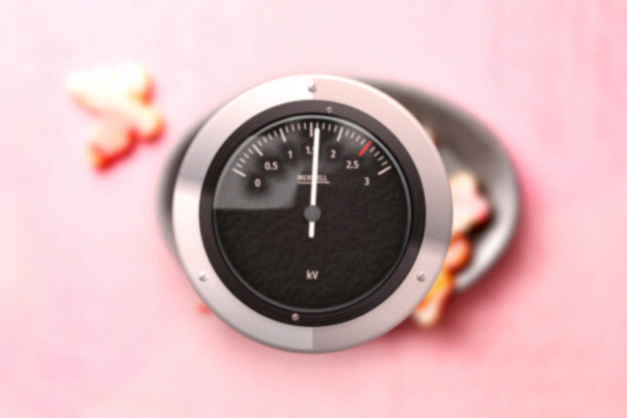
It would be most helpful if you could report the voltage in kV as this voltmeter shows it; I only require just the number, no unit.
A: 1.6
